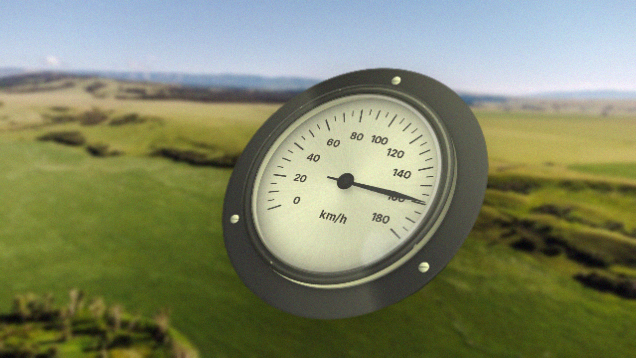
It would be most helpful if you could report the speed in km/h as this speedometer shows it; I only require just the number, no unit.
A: 160
